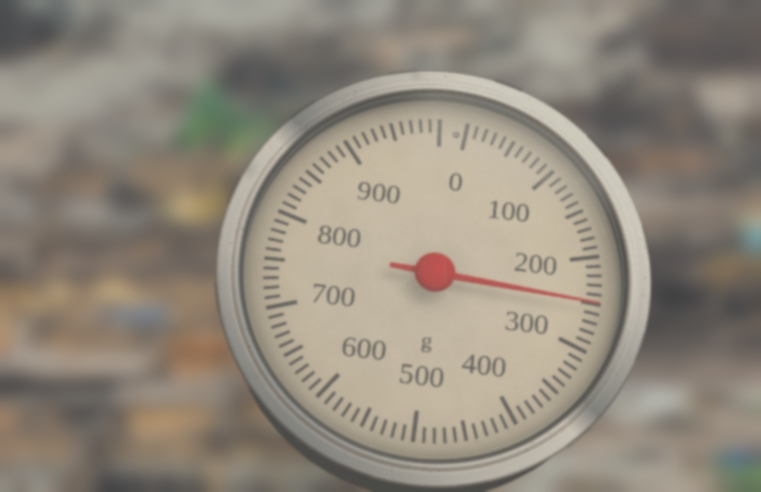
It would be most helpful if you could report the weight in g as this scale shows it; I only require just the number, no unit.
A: 250
